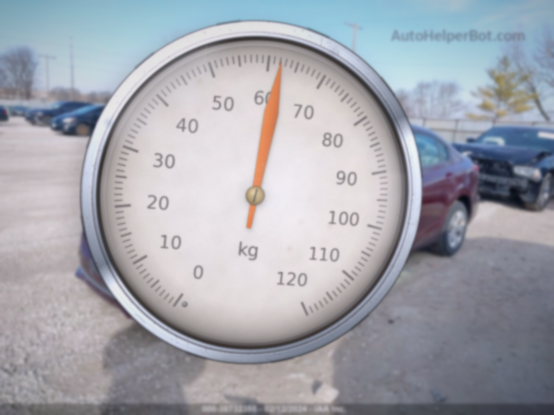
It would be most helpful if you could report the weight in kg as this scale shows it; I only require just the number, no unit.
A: 62
